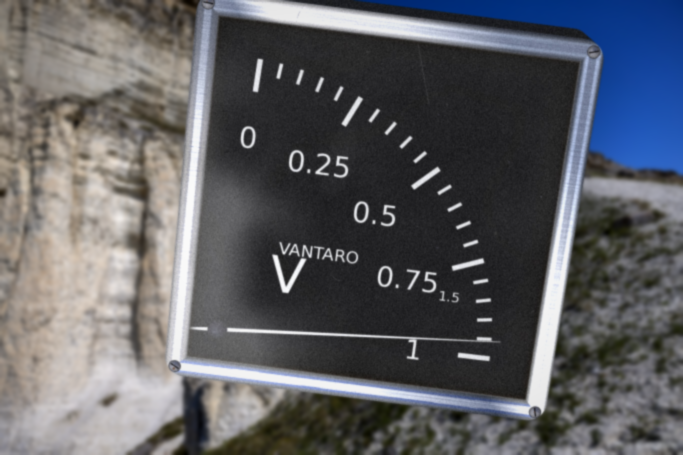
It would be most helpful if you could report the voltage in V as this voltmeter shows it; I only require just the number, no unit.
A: 0.95
